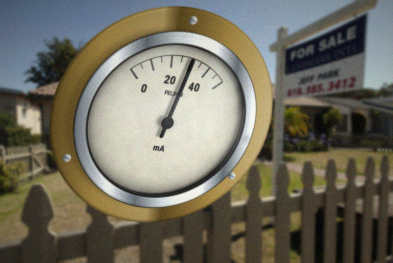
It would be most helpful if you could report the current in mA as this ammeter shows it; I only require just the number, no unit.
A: 30
